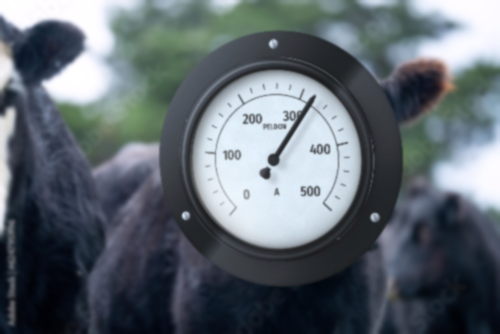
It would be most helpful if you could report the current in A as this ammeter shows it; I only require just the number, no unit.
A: 320
